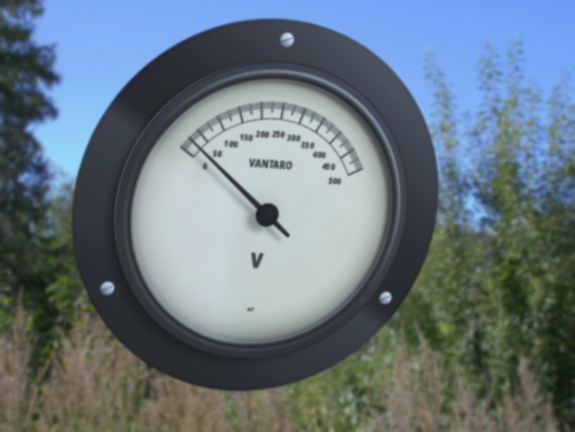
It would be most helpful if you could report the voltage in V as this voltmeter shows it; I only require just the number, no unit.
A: 25
